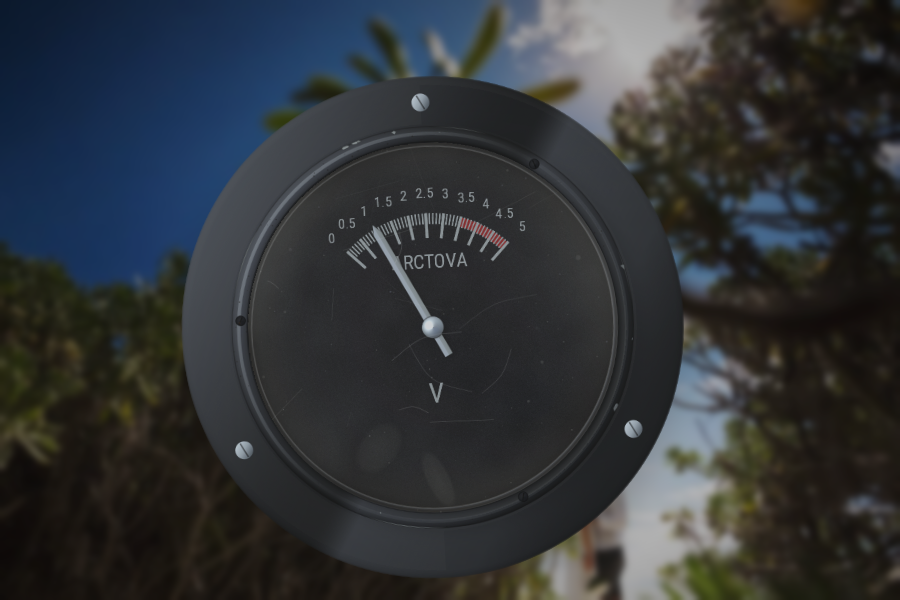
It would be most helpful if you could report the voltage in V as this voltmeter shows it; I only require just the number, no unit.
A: 1
